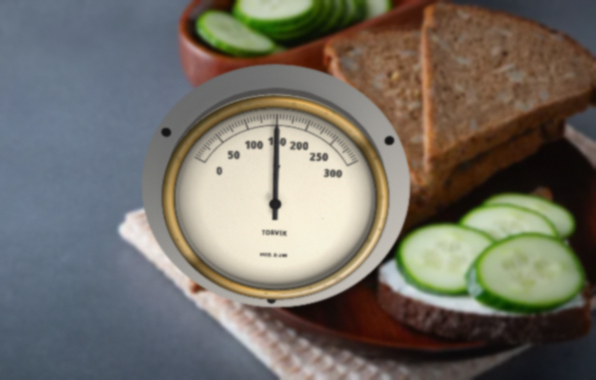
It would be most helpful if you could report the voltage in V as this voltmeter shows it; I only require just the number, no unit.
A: 150
